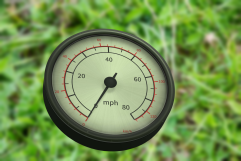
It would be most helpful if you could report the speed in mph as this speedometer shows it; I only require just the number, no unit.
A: 0
